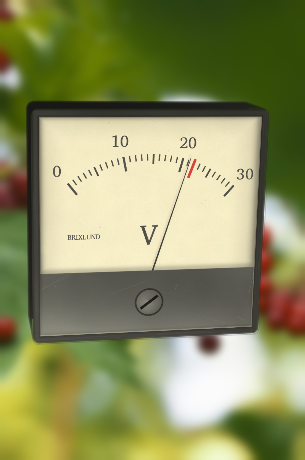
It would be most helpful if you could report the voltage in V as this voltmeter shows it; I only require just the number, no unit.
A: 21
